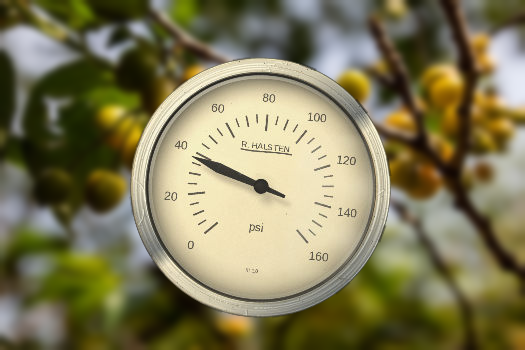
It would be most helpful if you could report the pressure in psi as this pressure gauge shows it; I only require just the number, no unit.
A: 37.5
